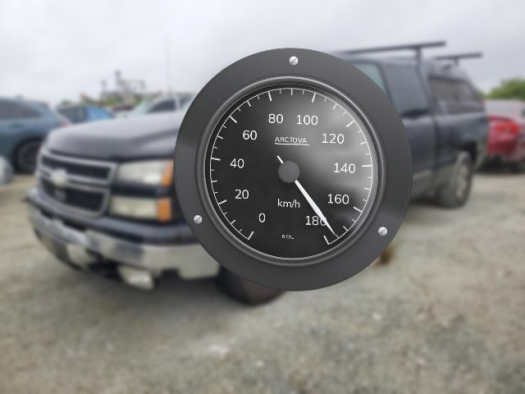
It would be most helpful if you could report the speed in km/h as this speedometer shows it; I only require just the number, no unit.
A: 175
